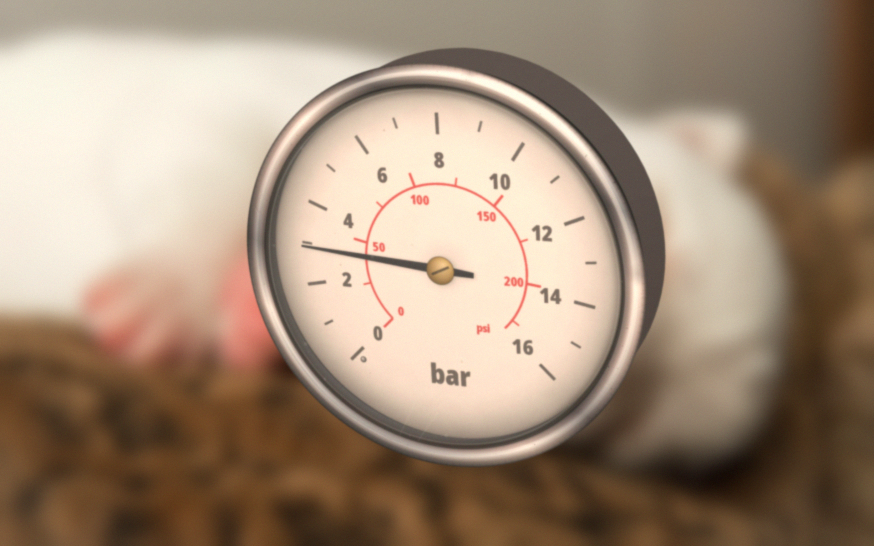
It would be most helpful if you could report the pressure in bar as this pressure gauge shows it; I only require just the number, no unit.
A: 3
